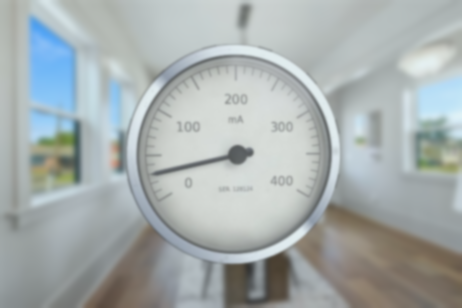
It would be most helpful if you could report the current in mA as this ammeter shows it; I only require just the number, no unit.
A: 30
